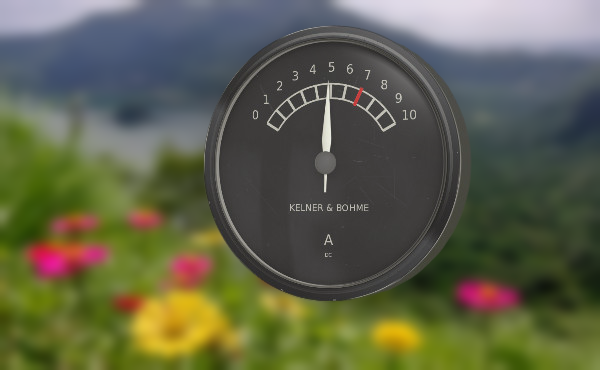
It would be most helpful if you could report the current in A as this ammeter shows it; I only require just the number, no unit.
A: 5
